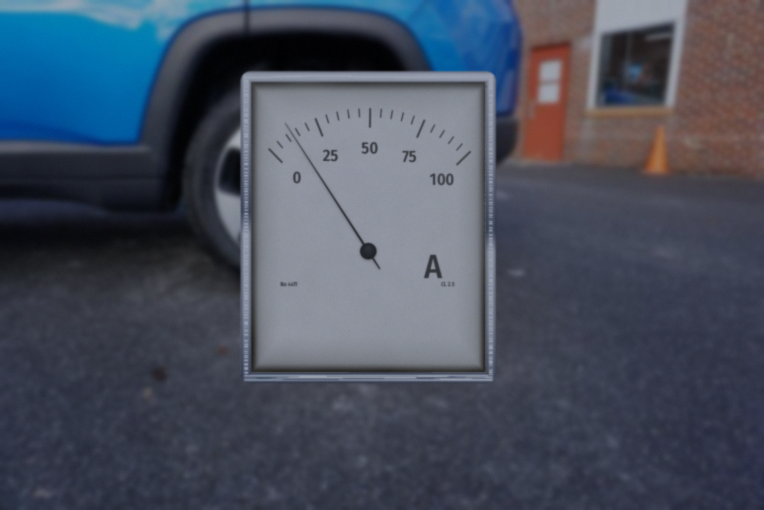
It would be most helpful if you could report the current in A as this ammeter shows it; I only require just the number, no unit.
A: 12.5
